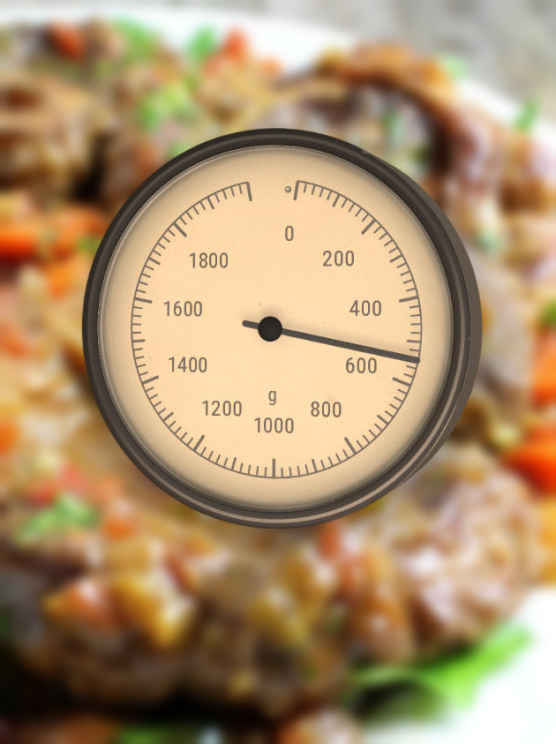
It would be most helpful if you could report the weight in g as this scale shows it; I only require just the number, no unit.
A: 540
